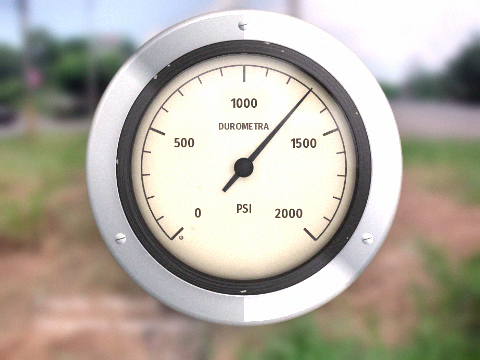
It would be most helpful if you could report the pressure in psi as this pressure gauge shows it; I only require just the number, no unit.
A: 1300
